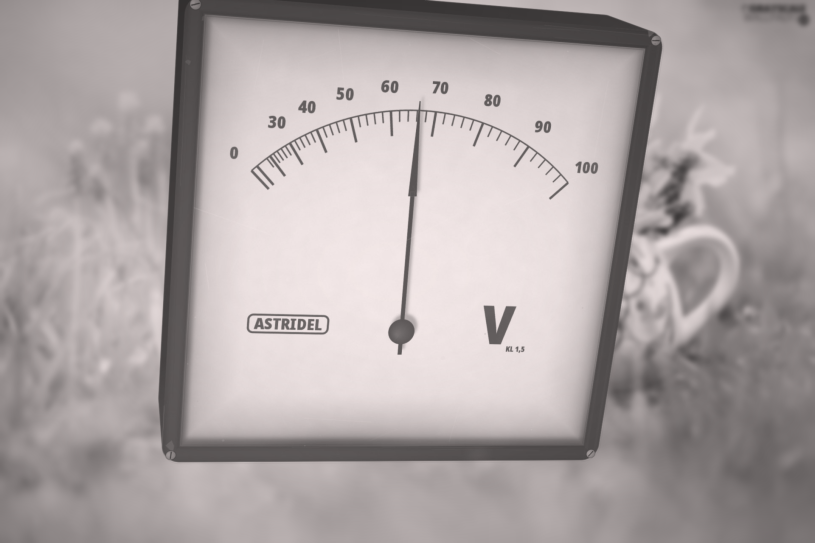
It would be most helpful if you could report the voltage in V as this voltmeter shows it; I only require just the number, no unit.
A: 66
